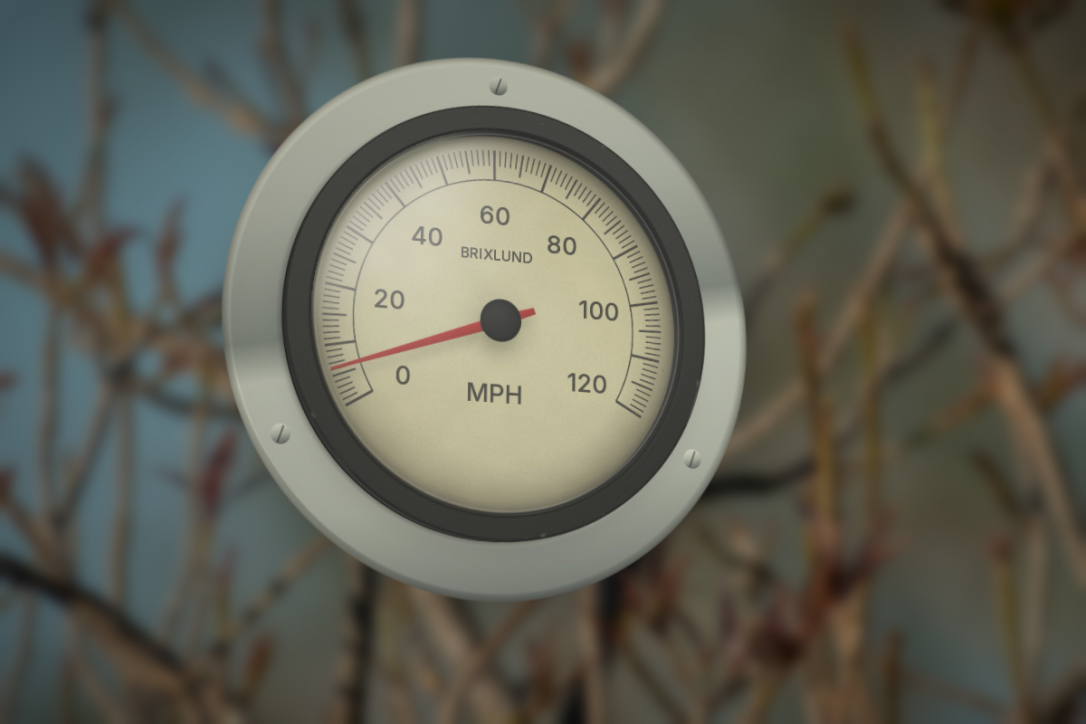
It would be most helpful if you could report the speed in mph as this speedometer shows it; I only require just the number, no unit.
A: 6
